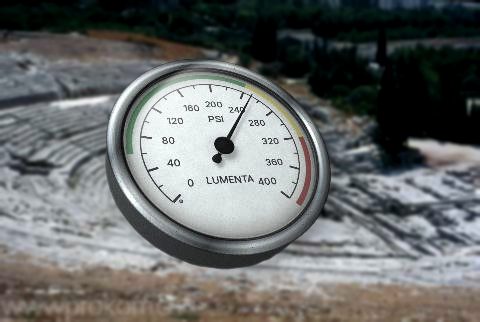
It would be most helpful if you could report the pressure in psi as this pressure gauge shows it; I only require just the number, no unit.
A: 250
